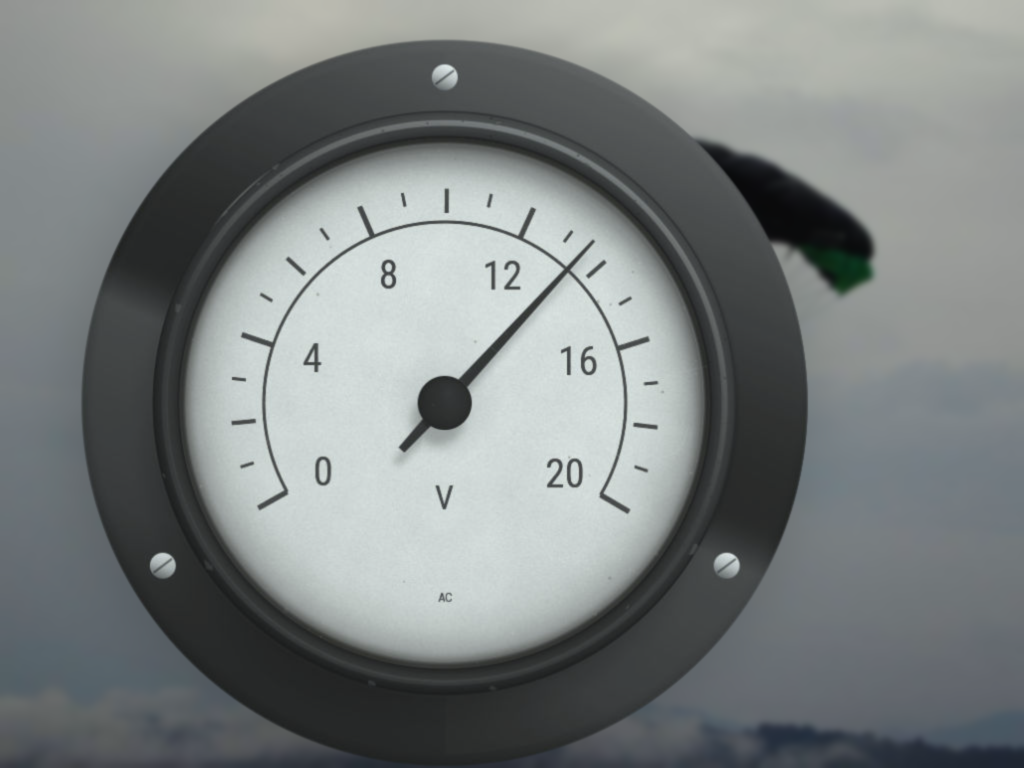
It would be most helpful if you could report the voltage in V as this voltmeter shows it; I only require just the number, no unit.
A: 13.5
